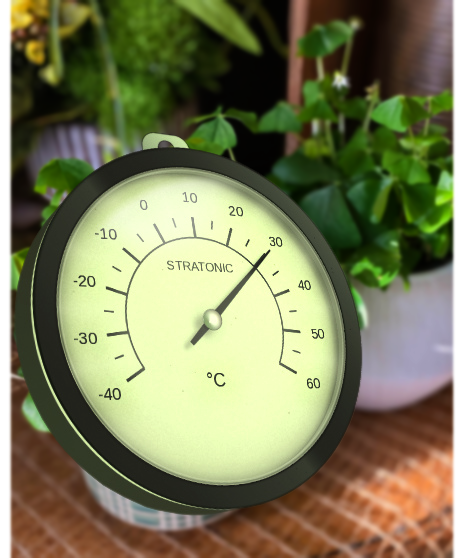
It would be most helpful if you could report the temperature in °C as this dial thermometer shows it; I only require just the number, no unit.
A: 30
